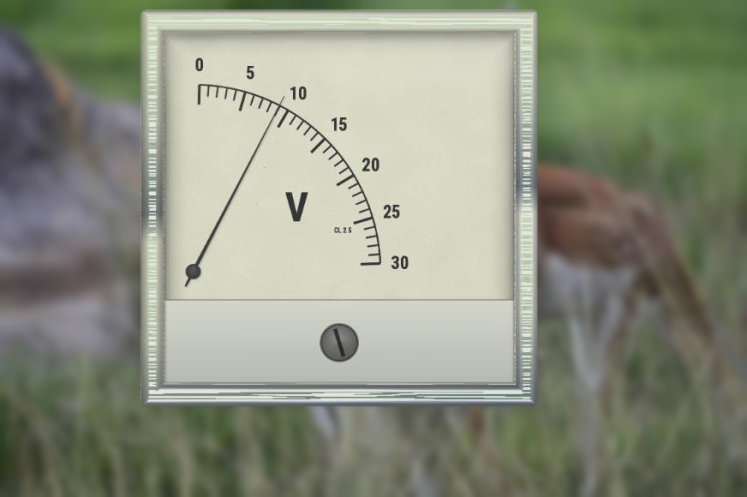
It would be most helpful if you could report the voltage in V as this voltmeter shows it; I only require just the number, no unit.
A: 9
